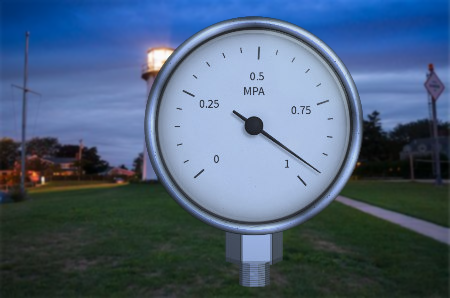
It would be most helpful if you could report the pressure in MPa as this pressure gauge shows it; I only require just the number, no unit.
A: 0.95
